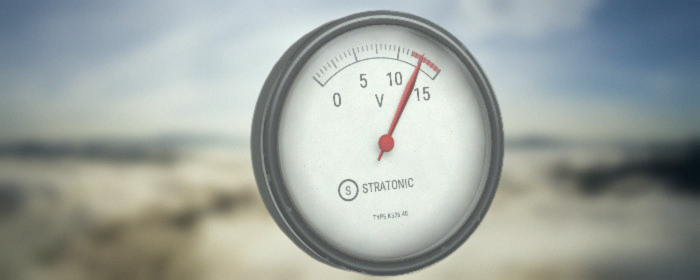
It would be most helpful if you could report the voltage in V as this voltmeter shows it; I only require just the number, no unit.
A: 12.5
